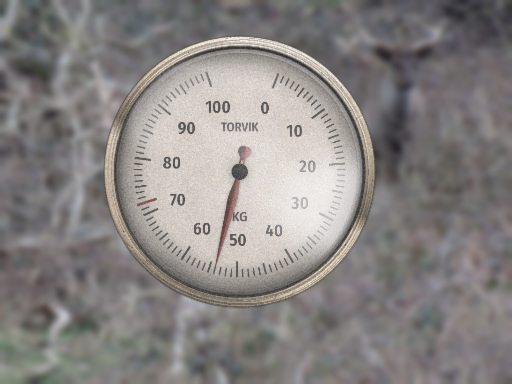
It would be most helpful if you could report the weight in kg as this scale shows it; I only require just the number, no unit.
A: 54
